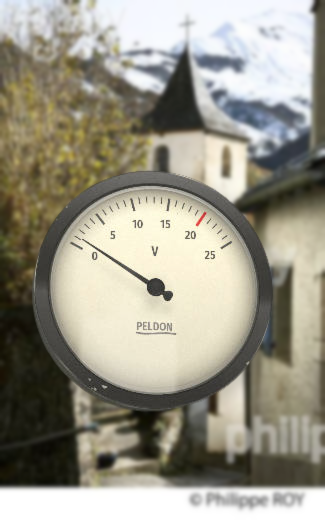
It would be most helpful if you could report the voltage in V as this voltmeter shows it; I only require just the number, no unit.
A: 1
